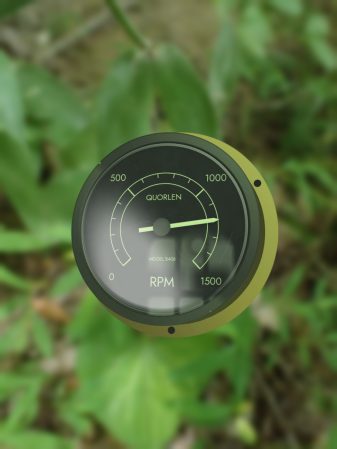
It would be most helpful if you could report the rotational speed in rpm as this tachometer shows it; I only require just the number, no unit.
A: 1200
